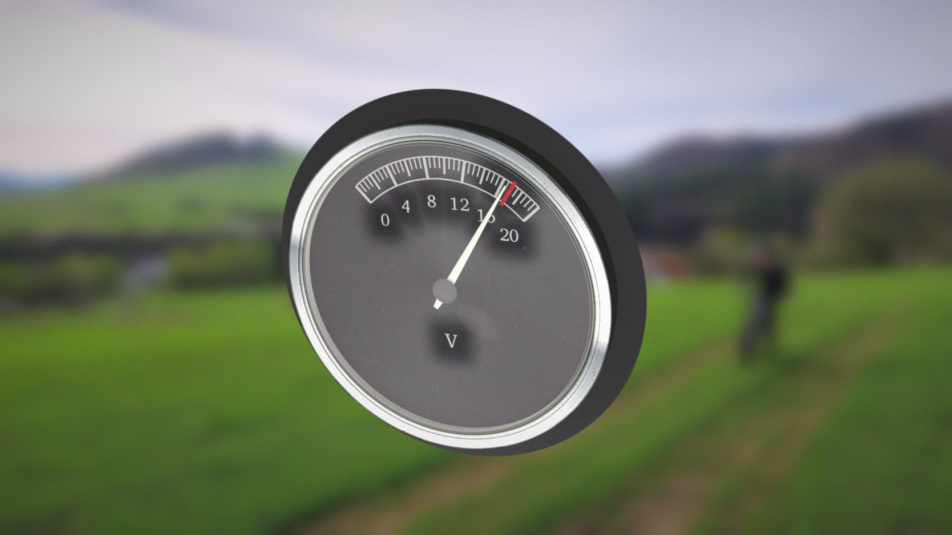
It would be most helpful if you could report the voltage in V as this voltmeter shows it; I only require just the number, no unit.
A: 16.5
